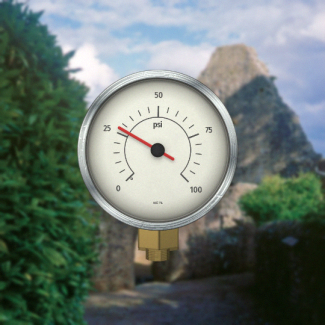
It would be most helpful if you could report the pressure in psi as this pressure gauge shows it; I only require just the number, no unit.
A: 27.5
